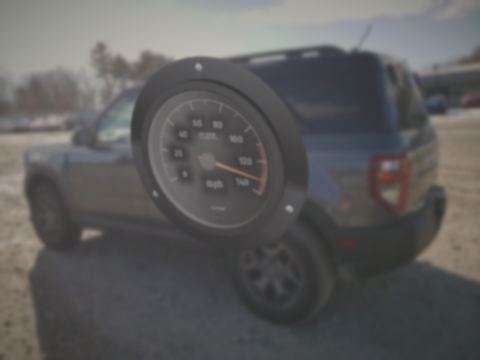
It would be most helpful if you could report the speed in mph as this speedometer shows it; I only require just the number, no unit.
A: 130
